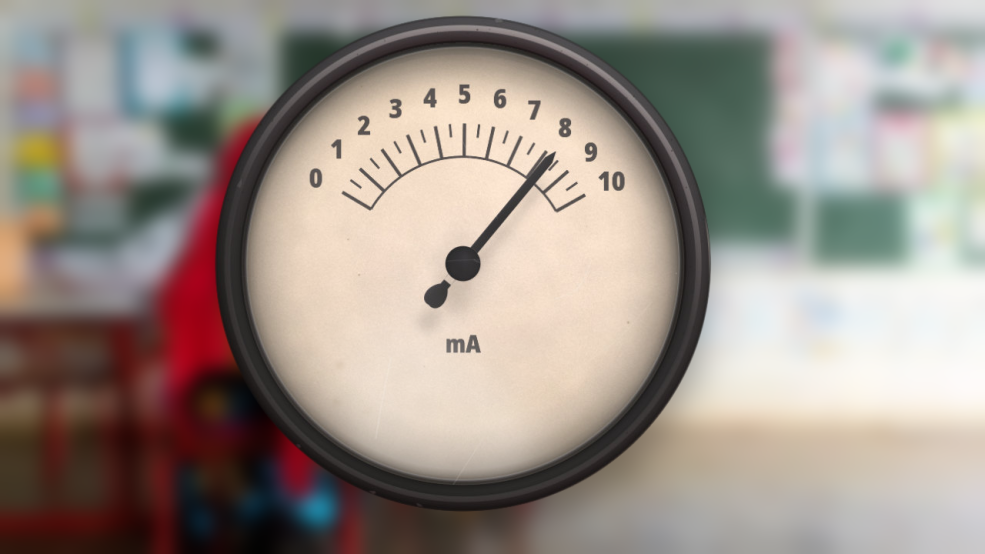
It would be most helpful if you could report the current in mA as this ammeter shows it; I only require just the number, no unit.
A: 8.25
